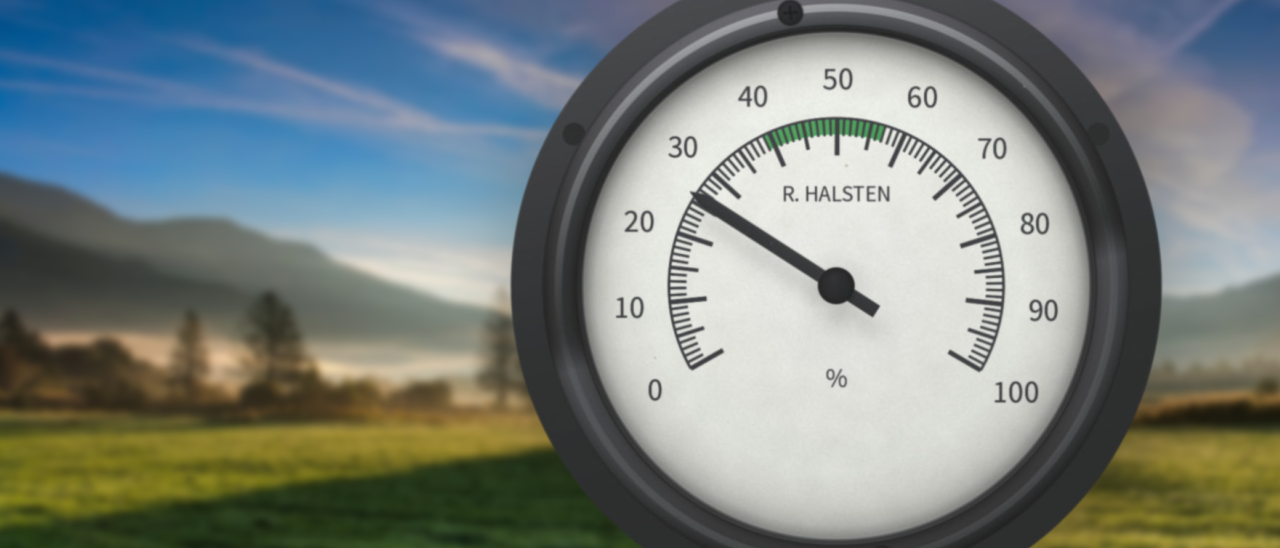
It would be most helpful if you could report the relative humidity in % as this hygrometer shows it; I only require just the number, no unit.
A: 26
